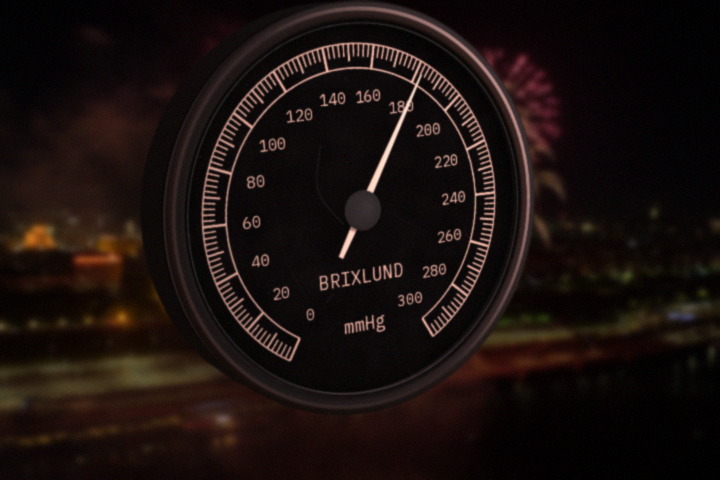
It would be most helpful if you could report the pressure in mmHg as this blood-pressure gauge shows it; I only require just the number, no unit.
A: 180
